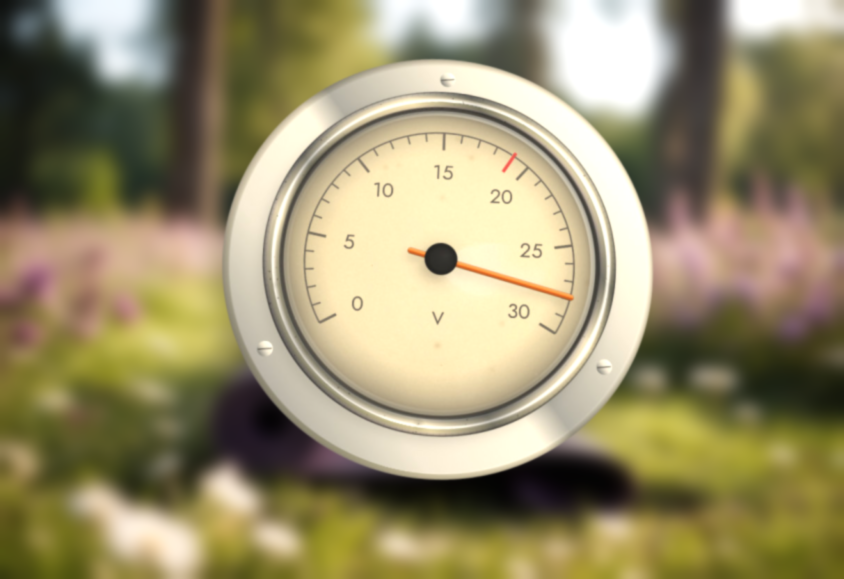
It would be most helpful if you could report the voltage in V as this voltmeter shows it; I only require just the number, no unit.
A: 28
